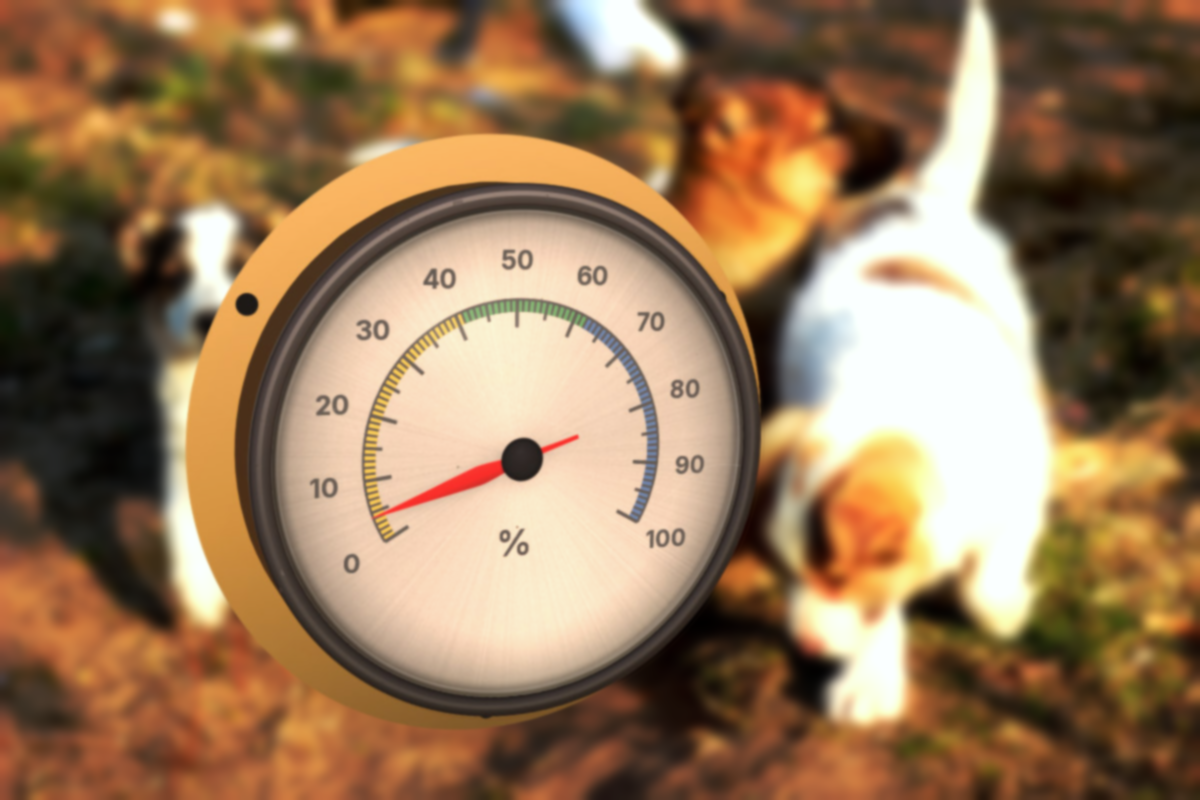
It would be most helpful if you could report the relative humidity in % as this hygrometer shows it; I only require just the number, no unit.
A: 5
